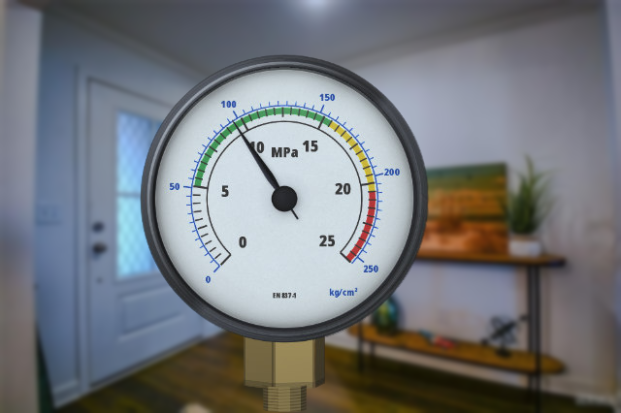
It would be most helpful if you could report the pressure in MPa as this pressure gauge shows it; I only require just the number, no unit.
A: 9.5
